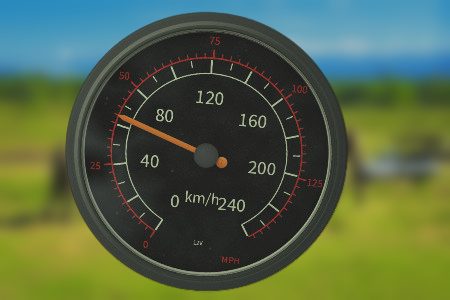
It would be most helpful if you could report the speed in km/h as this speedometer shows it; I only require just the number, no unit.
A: 65
